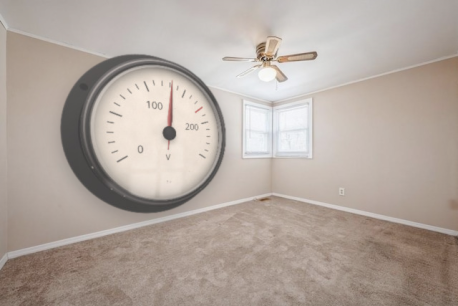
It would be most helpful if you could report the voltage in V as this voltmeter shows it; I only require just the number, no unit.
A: 130
